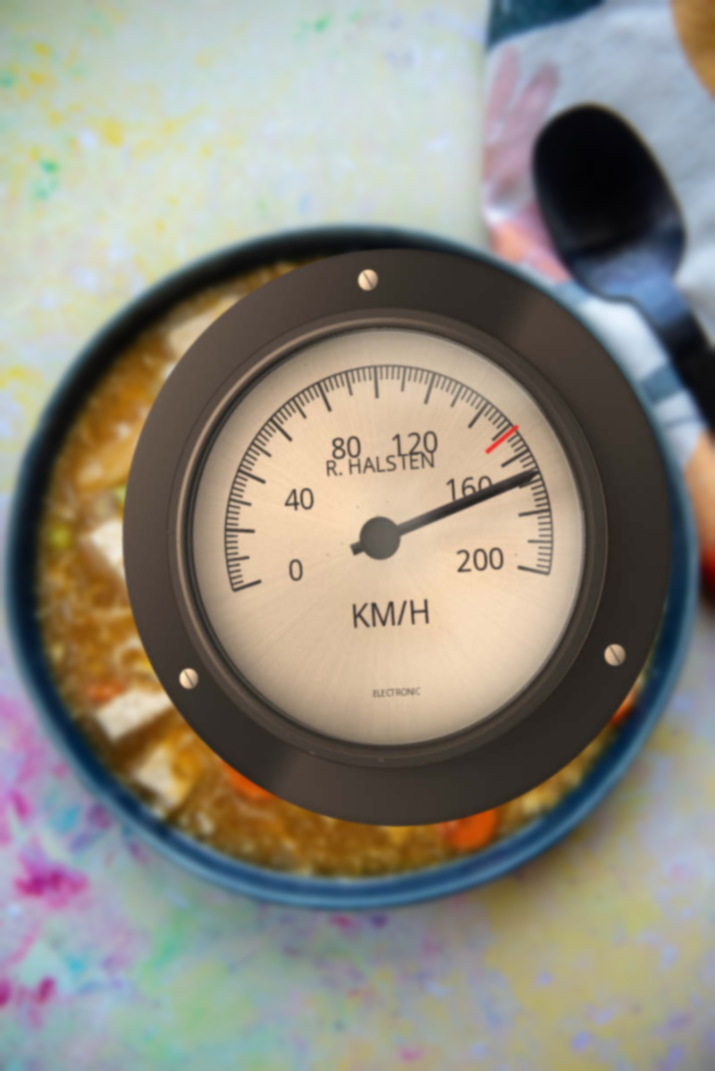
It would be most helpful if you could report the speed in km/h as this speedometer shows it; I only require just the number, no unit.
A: 168
